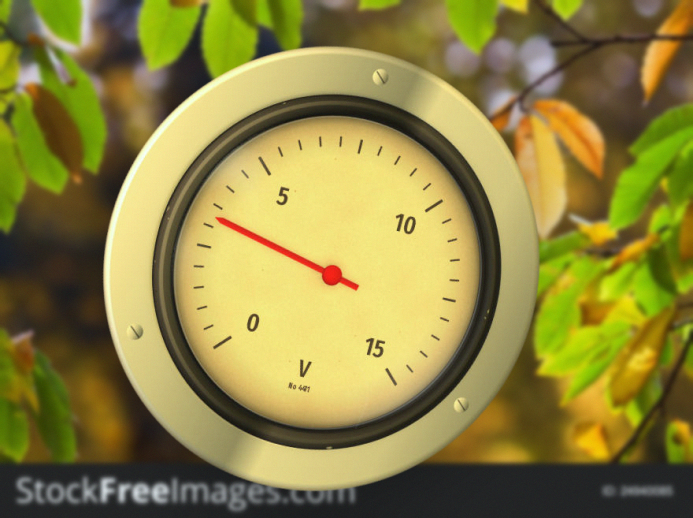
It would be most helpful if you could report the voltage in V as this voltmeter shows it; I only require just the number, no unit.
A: 3.25
